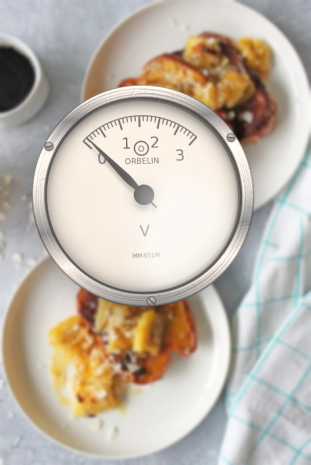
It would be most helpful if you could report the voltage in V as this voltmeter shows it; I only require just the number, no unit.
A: 0.1
